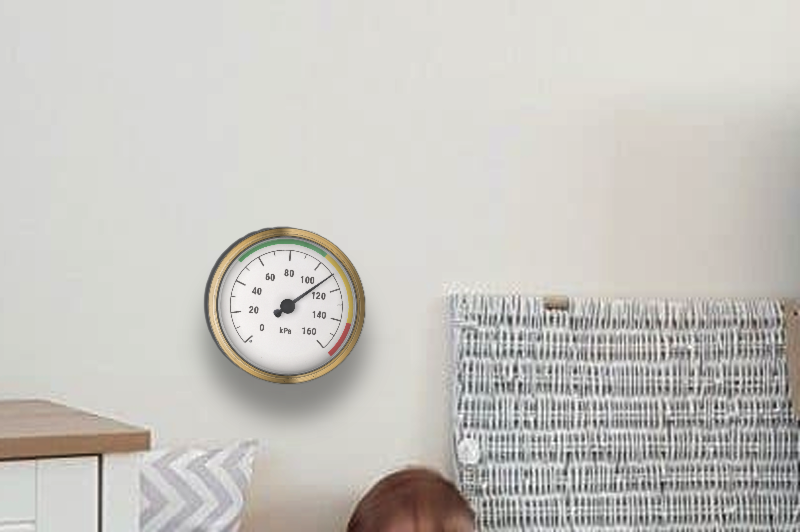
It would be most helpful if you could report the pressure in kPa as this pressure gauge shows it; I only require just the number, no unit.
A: 110
